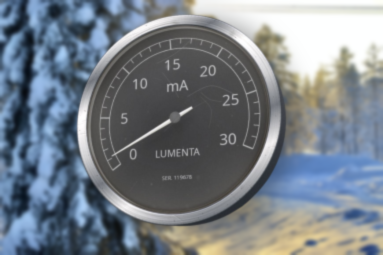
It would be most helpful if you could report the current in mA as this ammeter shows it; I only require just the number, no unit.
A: 1
